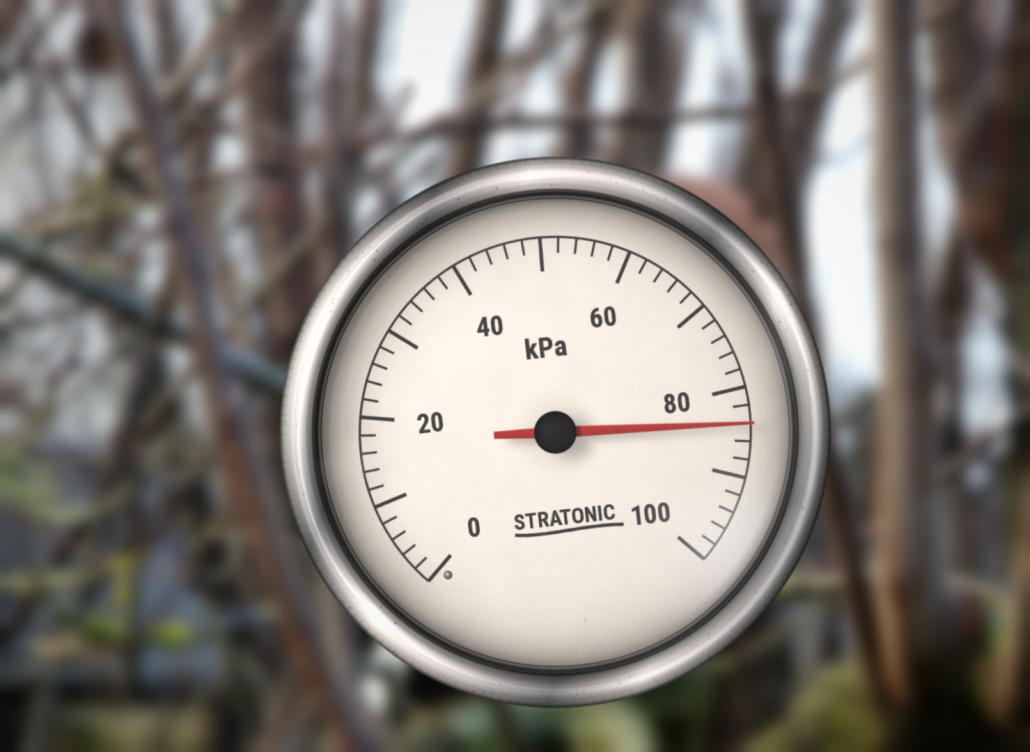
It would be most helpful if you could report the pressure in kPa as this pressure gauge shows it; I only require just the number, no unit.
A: 84
